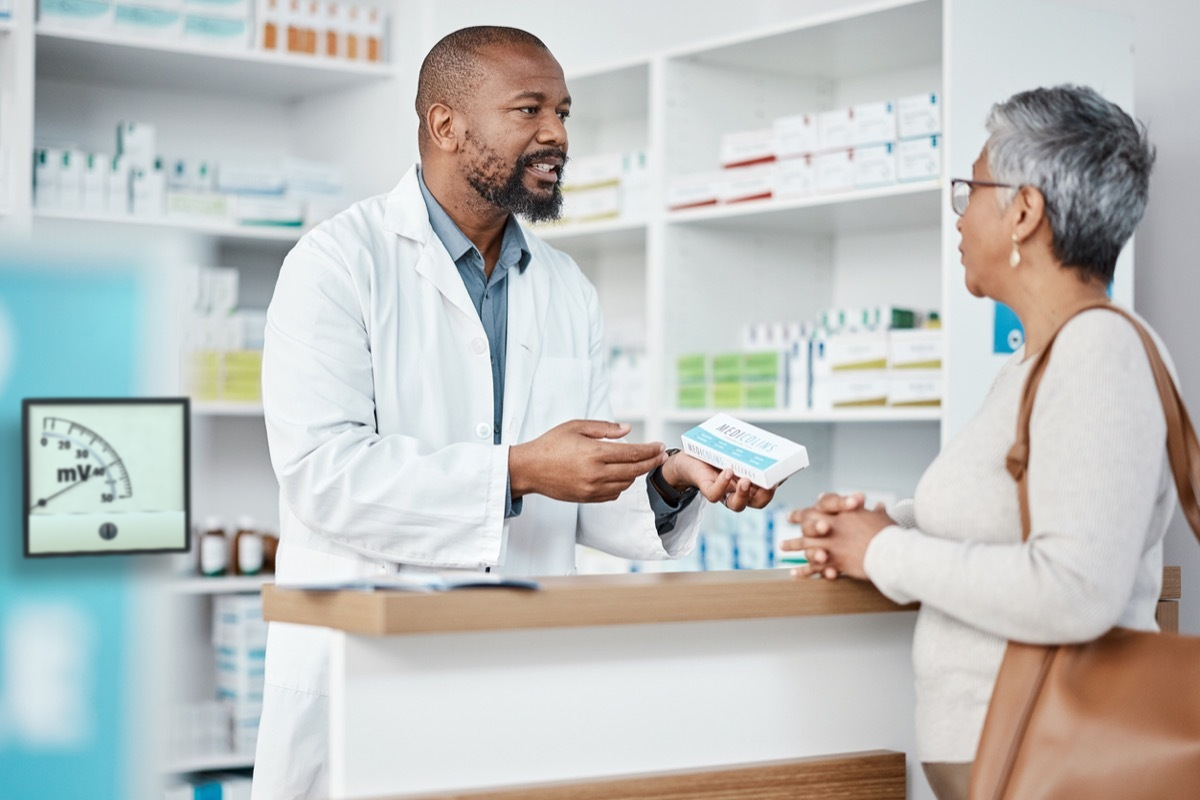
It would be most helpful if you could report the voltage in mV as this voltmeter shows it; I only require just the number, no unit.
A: 40
